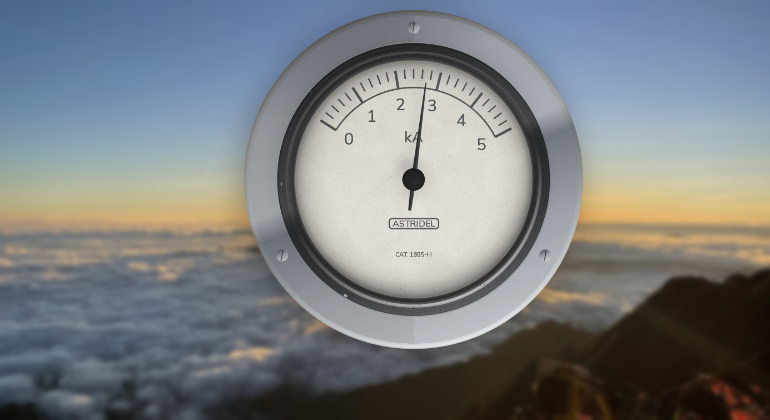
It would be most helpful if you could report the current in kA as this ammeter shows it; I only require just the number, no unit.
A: 2.7
